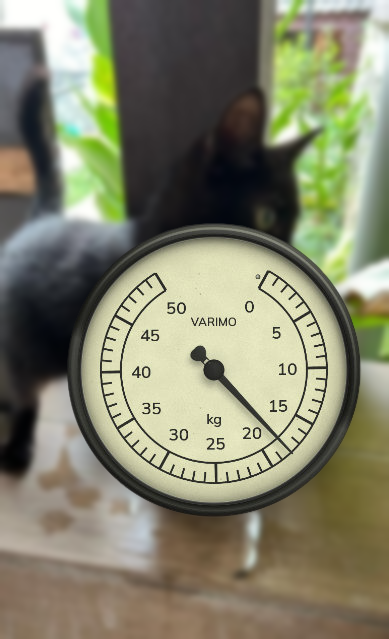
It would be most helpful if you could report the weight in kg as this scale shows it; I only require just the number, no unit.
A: 18
